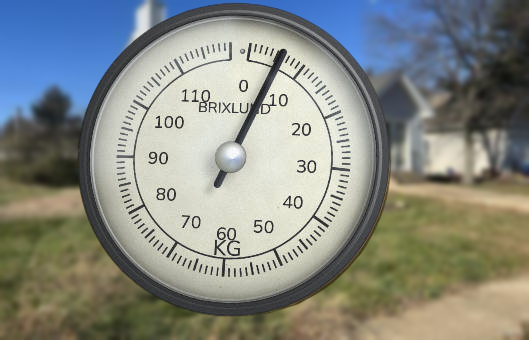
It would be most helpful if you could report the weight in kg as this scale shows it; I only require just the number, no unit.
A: 6
